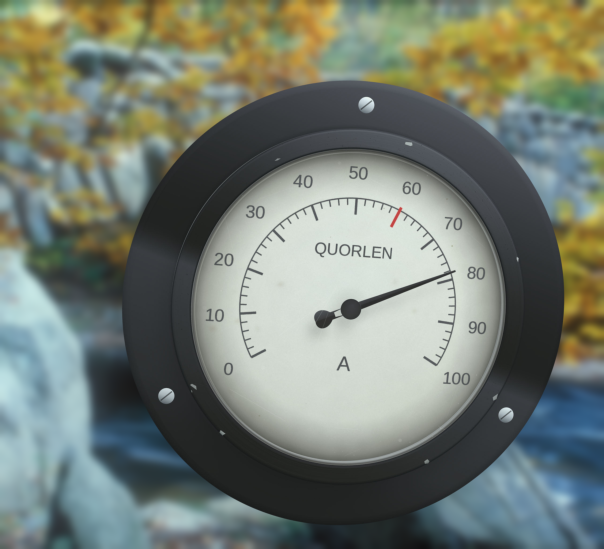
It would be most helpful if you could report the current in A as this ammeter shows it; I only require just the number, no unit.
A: 78
